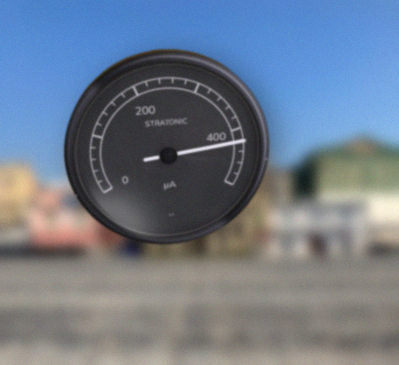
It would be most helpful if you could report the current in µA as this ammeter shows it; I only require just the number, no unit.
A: 420
